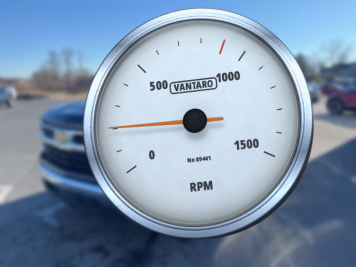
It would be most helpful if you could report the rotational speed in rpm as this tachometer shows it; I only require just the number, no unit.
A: 200
